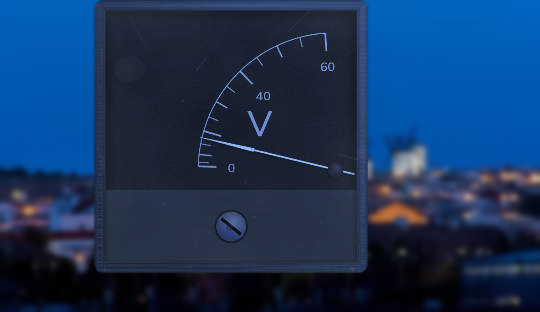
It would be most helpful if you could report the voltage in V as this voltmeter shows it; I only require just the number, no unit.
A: 17.5
